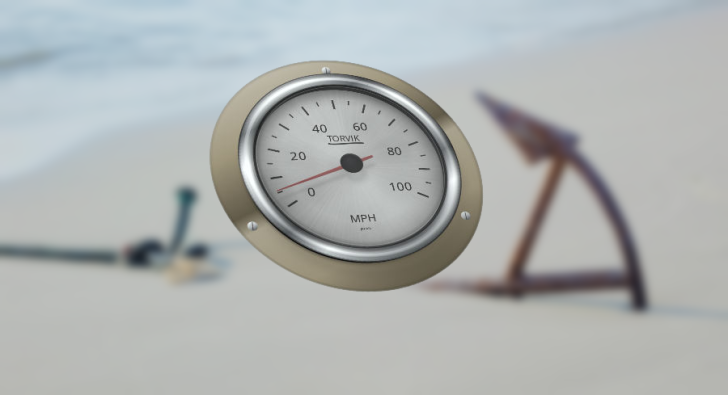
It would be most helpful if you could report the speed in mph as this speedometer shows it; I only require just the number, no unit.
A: 5
